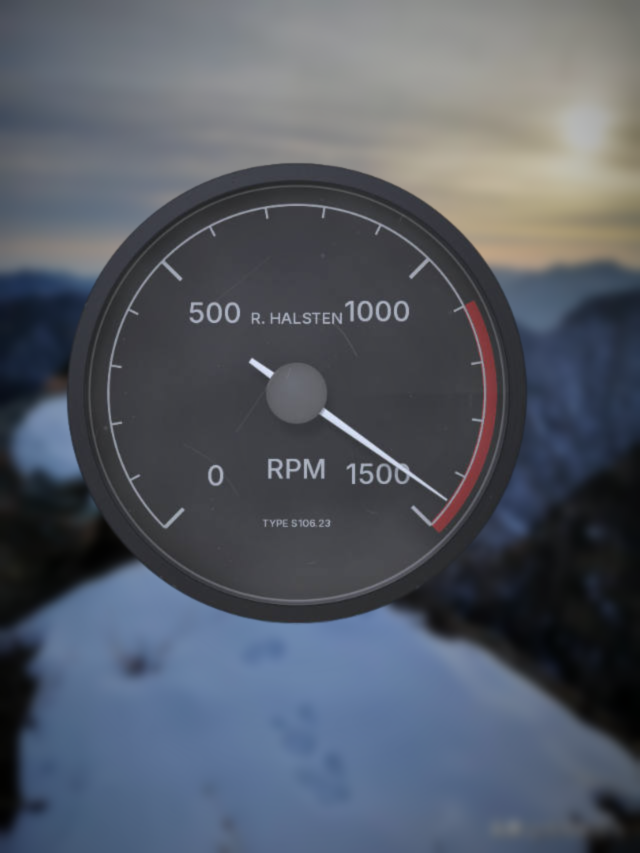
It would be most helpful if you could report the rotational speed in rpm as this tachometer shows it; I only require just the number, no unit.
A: 1450
